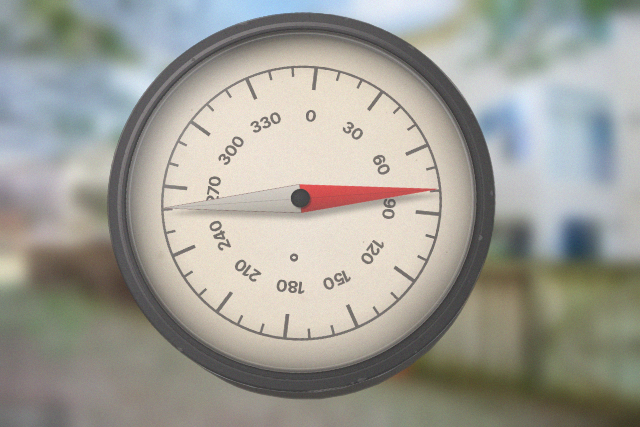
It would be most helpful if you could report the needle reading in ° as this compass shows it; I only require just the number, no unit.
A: 80
